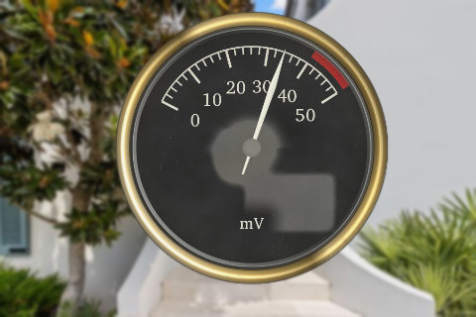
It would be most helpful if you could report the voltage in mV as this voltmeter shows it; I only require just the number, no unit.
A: 34
